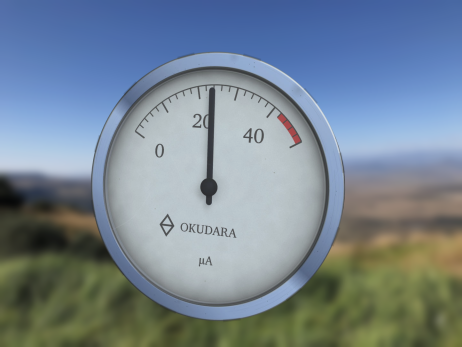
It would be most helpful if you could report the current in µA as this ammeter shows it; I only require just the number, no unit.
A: 24
